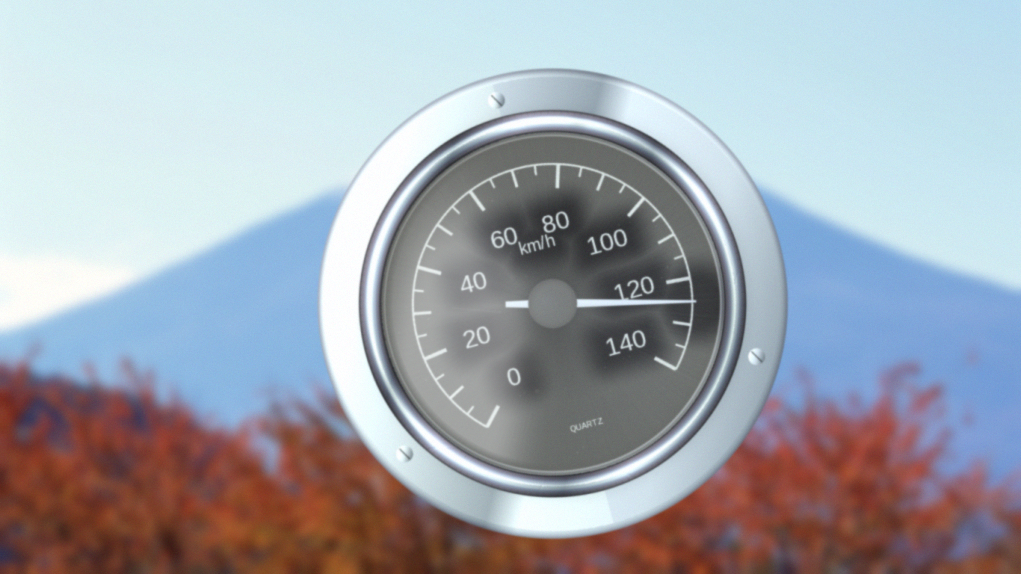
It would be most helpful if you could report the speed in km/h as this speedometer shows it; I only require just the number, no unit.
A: 125
